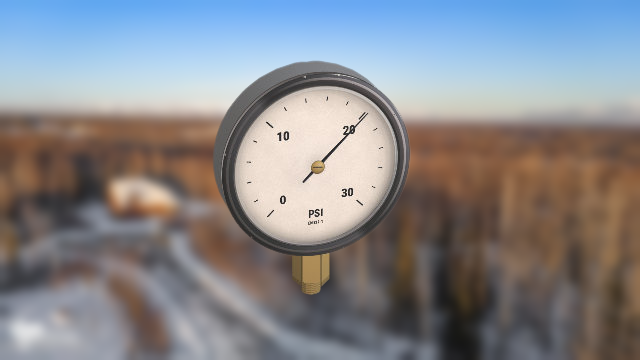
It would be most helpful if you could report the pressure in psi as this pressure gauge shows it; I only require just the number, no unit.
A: 20
